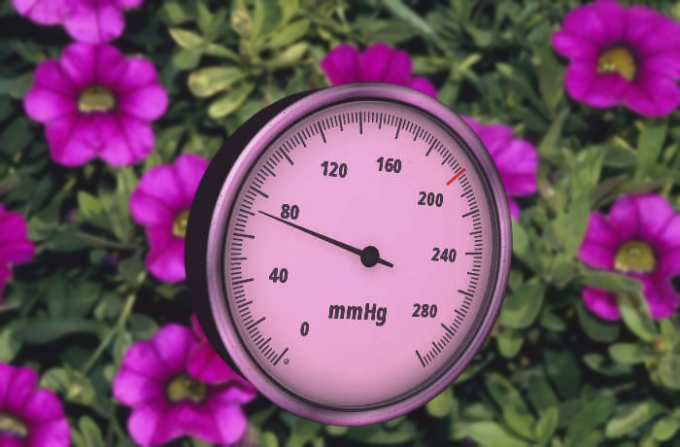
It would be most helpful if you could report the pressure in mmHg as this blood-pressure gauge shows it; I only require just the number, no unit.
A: 72
